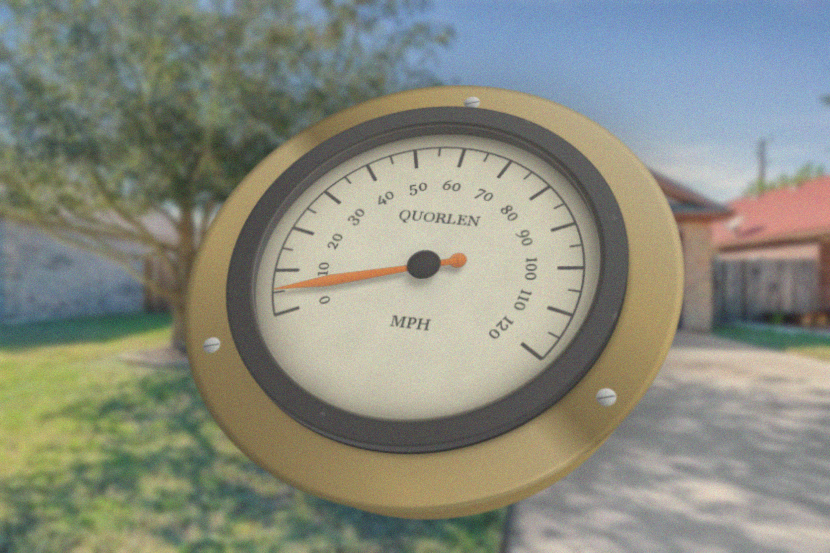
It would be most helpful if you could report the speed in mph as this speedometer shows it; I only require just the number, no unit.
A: 5
